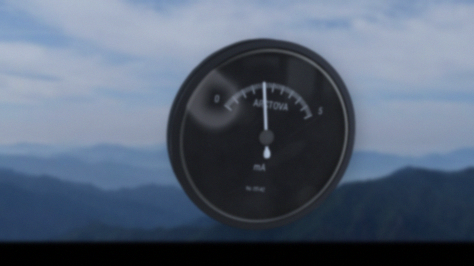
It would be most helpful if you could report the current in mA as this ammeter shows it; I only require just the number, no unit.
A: 2
